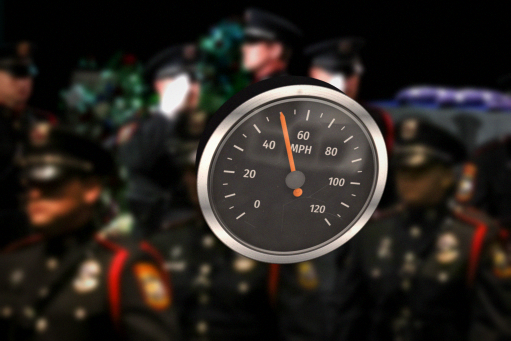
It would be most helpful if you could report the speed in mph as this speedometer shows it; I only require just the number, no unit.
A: 50
